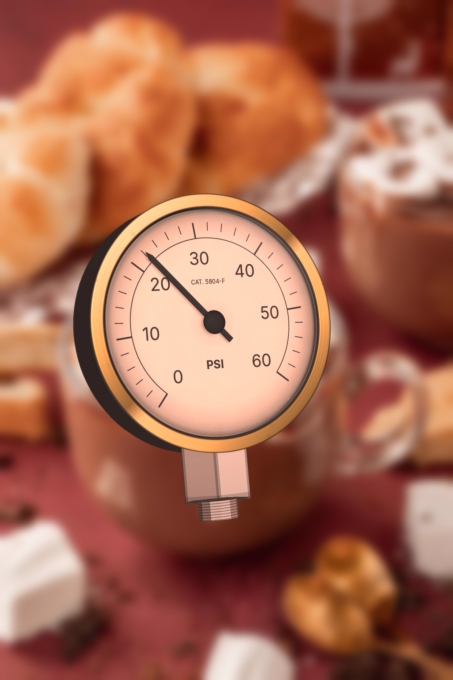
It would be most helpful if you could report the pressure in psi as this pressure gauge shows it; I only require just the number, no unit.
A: 22
